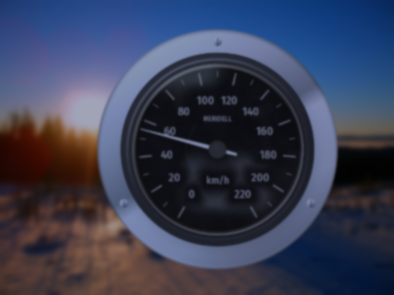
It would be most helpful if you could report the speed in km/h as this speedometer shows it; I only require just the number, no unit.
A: 55
